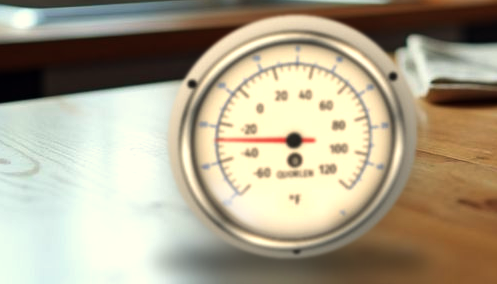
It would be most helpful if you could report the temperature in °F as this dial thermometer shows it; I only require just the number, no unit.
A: -28
